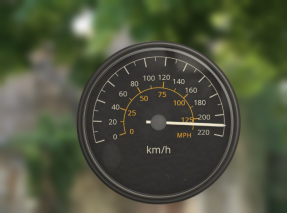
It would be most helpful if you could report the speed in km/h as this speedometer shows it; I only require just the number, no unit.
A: 210
